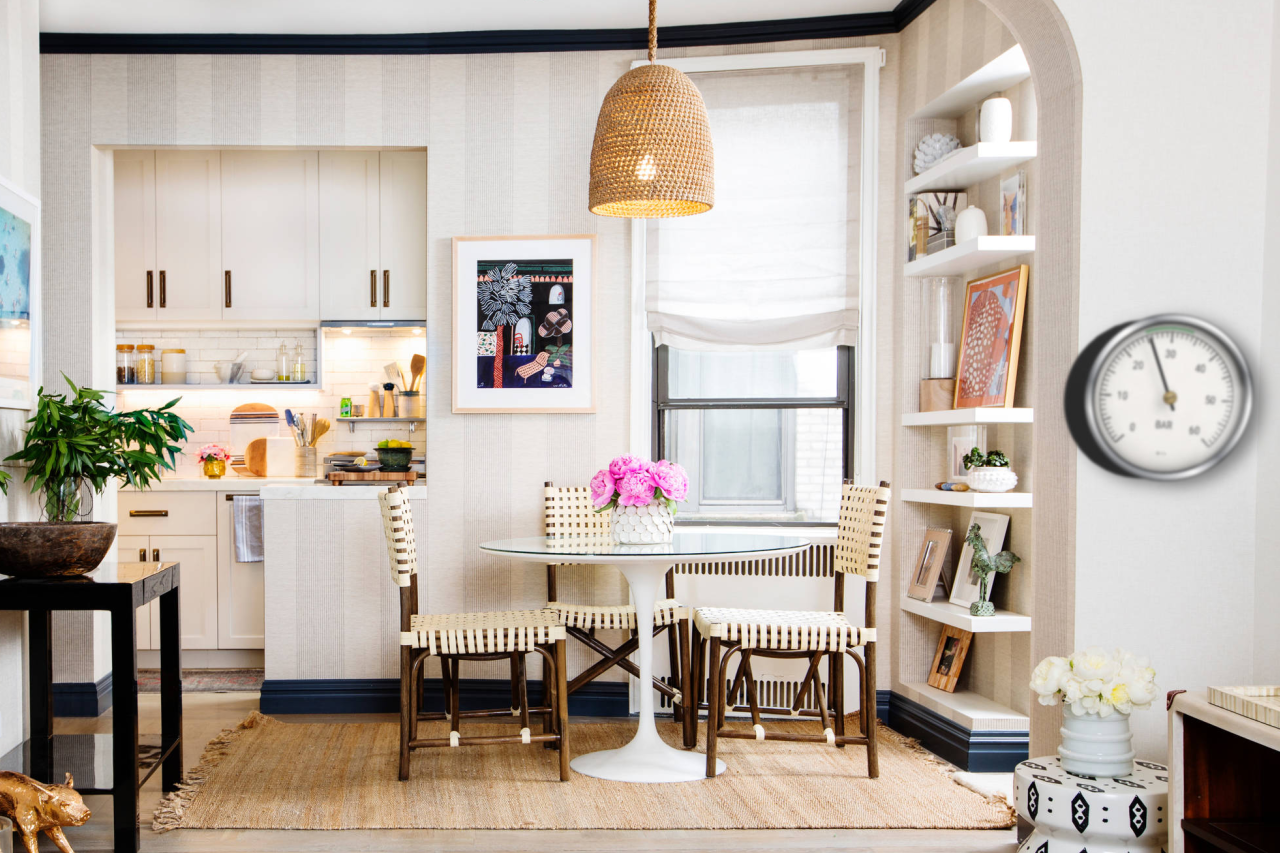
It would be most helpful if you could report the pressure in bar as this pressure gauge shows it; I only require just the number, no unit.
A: 25
